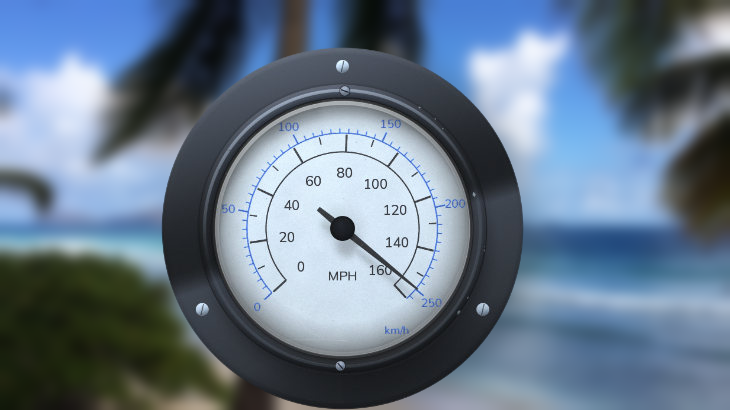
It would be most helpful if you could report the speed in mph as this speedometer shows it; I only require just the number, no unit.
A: 155
